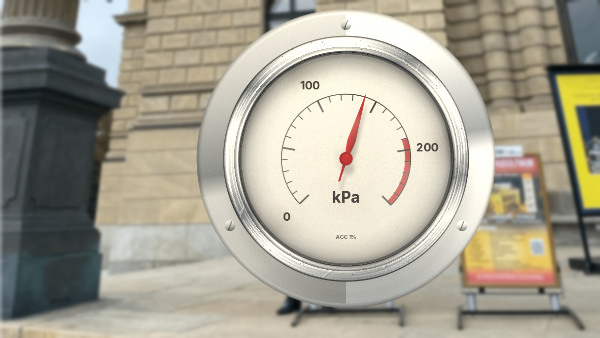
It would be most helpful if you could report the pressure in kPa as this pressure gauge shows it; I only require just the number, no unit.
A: 140
